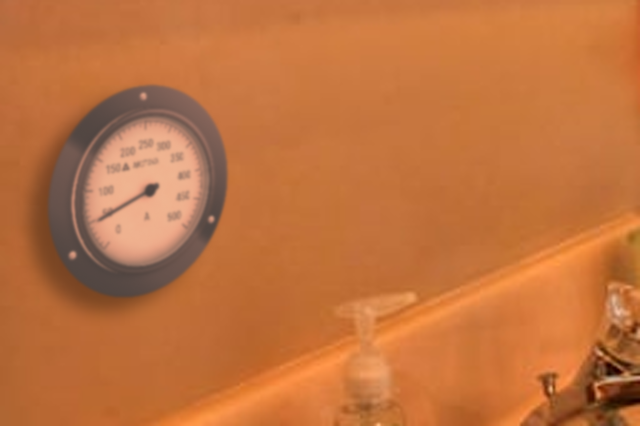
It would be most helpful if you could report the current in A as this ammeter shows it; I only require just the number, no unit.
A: 50
